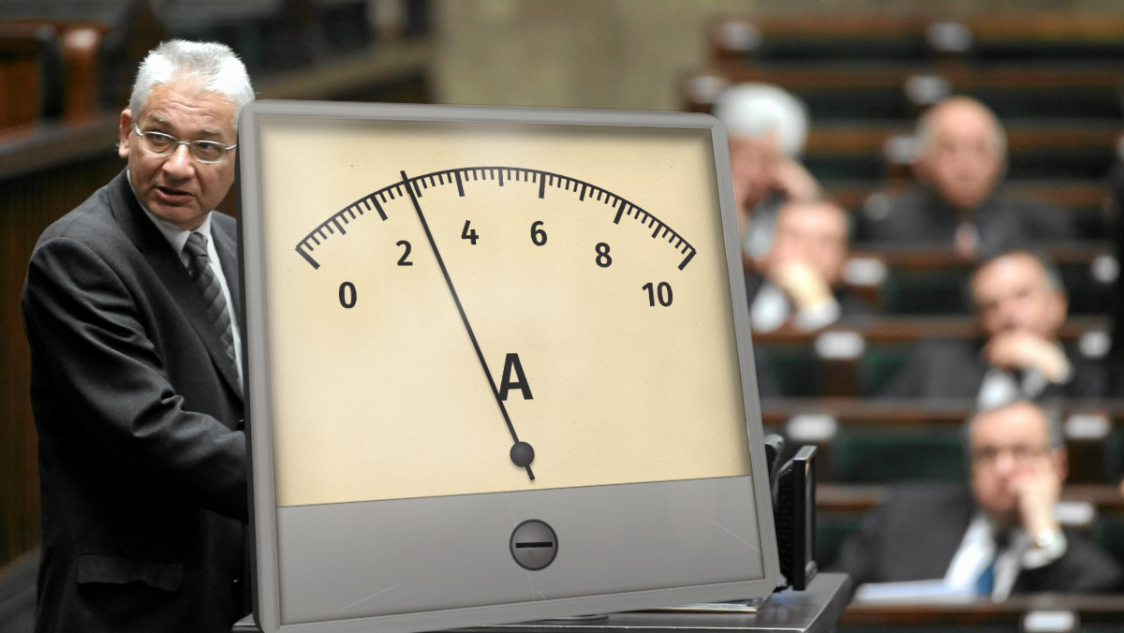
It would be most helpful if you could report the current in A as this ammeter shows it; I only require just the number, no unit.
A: 2.8
